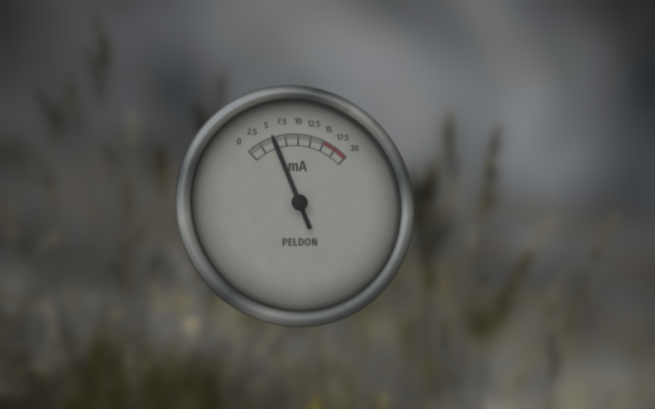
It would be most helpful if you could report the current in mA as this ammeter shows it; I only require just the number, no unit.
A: 5
